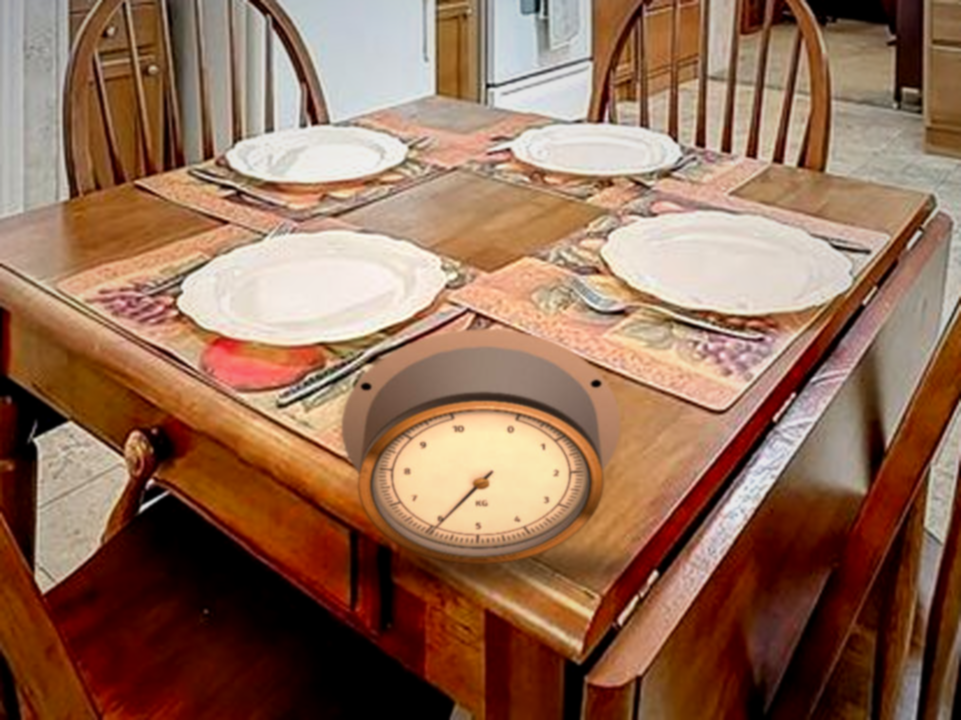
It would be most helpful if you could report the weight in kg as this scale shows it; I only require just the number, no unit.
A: 6
